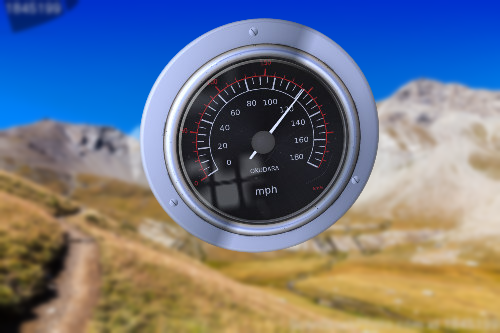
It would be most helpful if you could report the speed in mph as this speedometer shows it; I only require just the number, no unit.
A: 120
